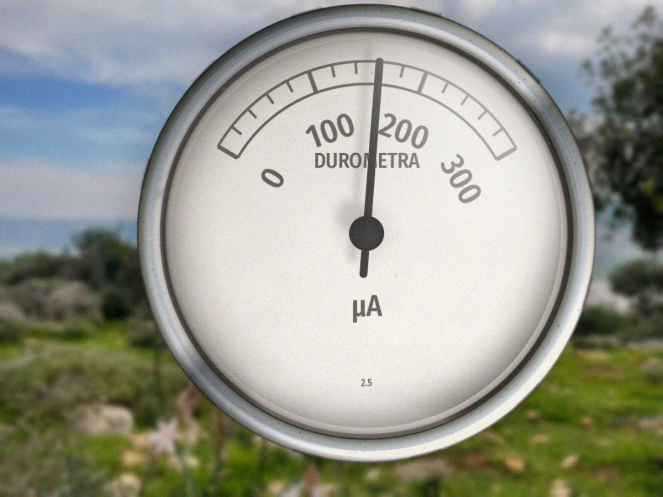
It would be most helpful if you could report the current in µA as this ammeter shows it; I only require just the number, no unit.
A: 160
